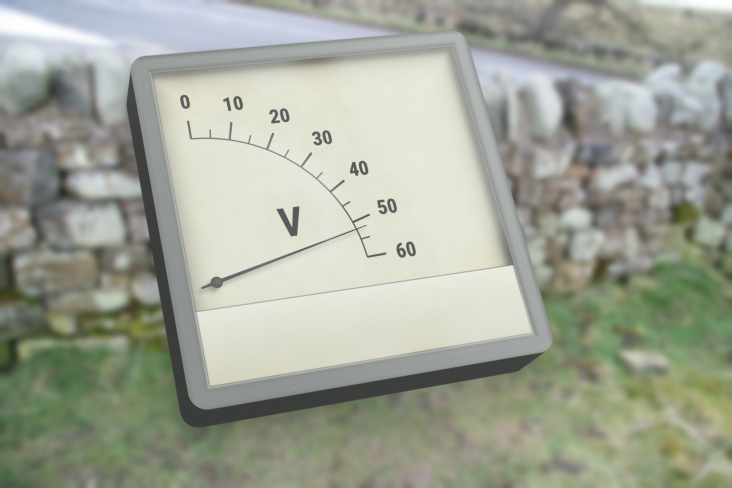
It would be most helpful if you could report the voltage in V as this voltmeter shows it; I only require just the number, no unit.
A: 52.5
